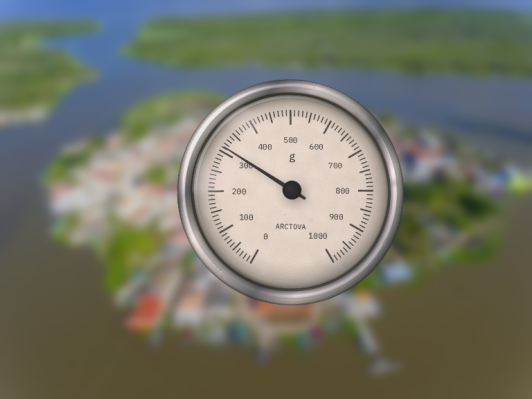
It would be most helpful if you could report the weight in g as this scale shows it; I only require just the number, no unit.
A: 310
